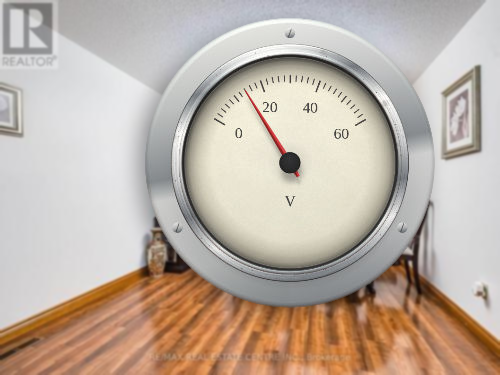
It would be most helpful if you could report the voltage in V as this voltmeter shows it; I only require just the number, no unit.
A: 14
